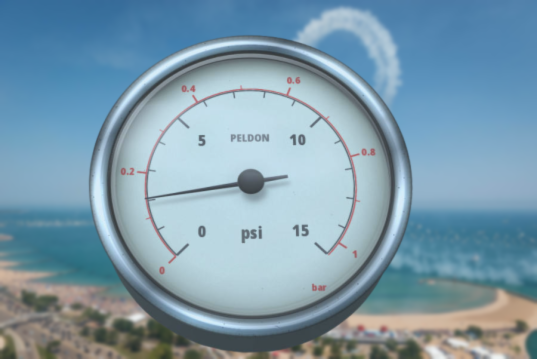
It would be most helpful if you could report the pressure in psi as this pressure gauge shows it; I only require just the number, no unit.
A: 2
